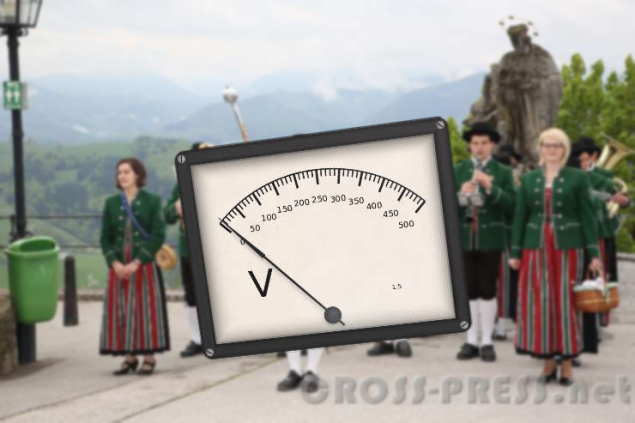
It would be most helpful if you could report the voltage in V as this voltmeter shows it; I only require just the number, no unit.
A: 10
